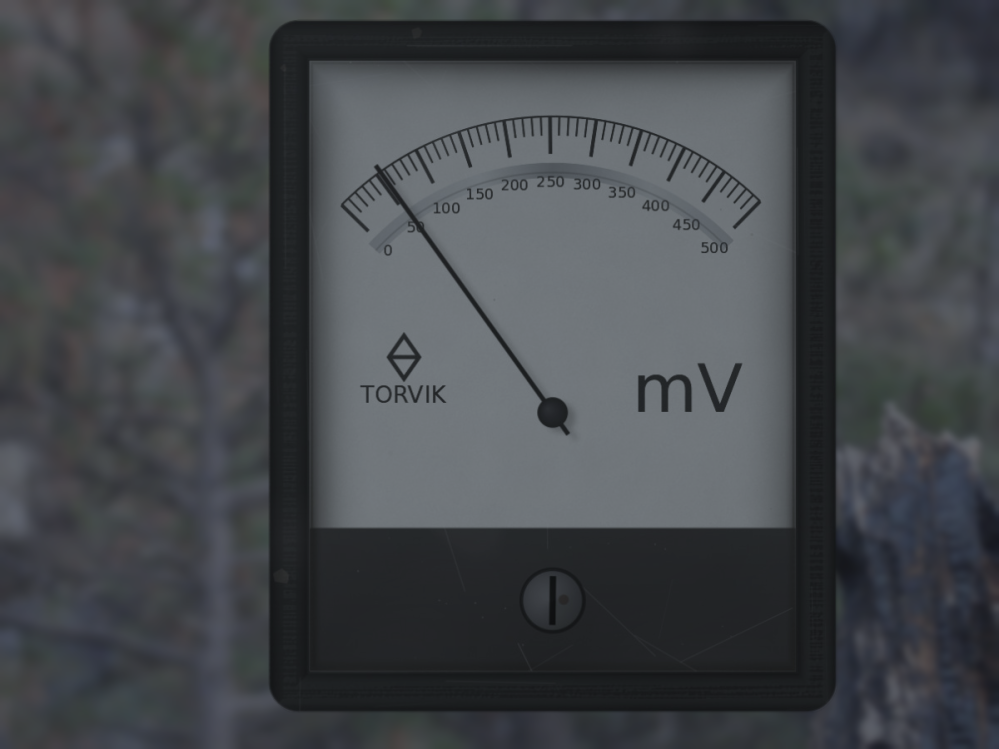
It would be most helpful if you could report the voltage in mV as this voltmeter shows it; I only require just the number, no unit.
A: 55
